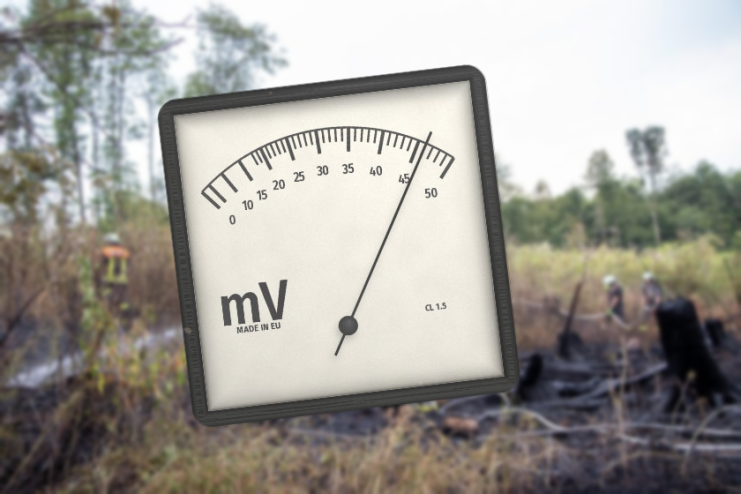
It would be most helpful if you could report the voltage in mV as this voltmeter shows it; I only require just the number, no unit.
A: 46
